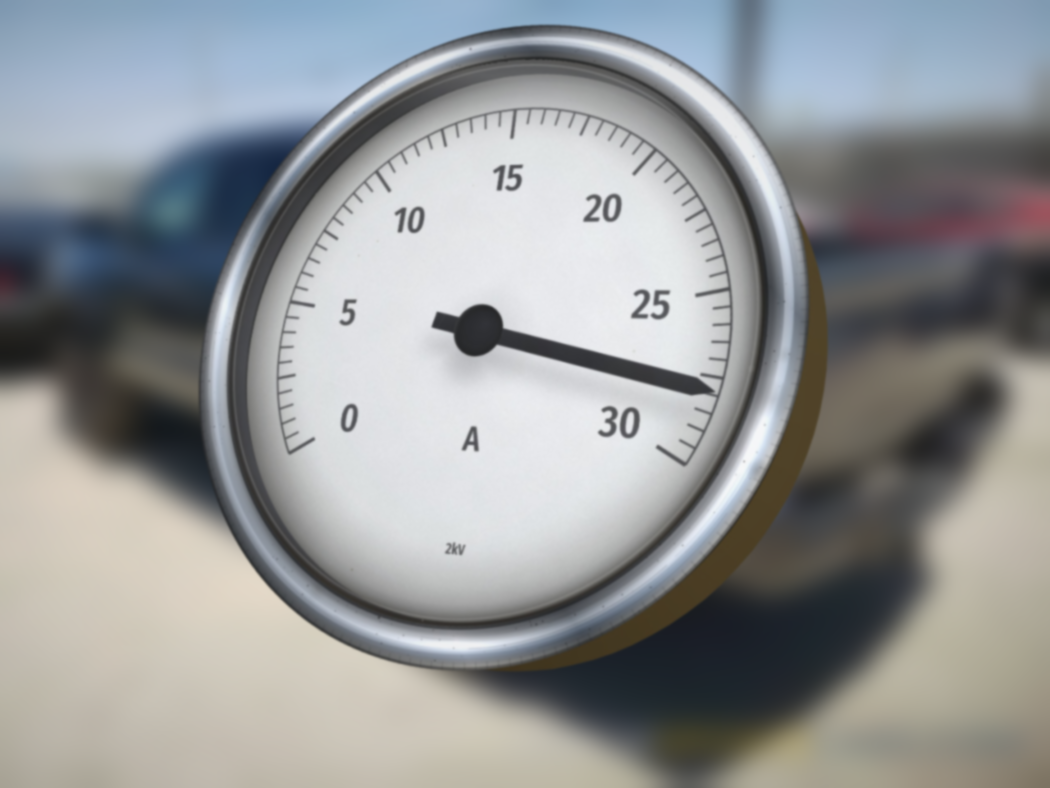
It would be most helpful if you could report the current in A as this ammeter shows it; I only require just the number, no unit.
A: 28
